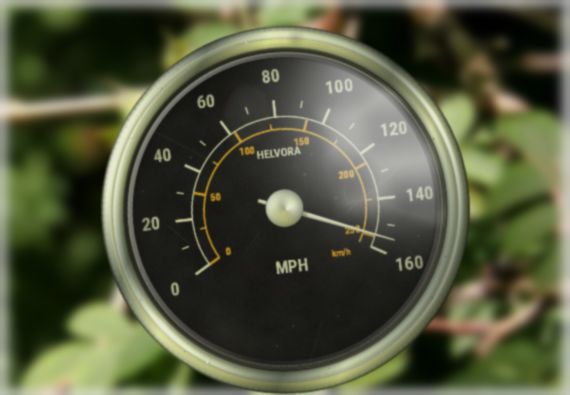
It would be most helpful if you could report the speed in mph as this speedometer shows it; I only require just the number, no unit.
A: 155
